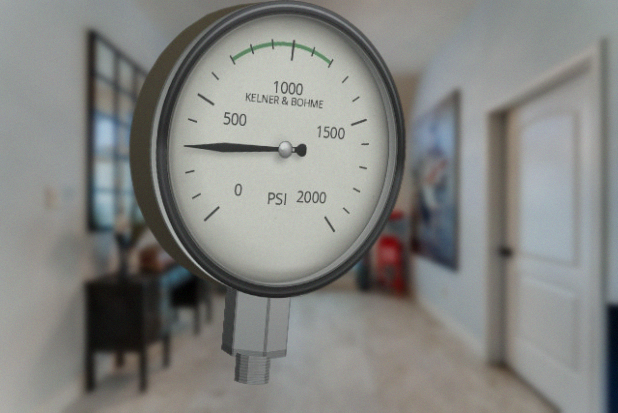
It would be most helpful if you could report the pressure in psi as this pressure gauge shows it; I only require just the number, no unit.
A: 300
